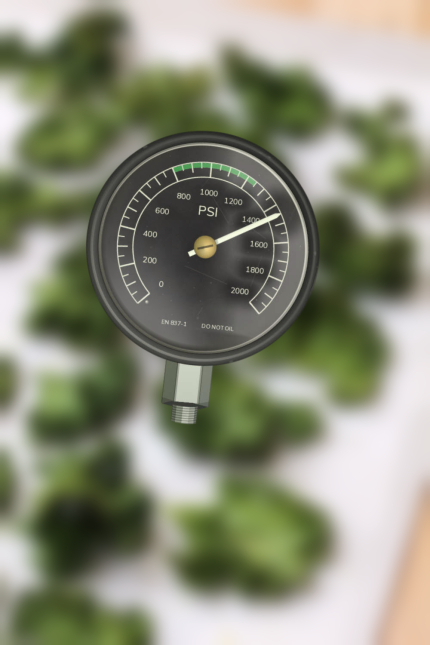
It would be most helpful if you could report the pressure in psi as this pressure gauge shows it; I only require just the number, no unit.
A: 1450
